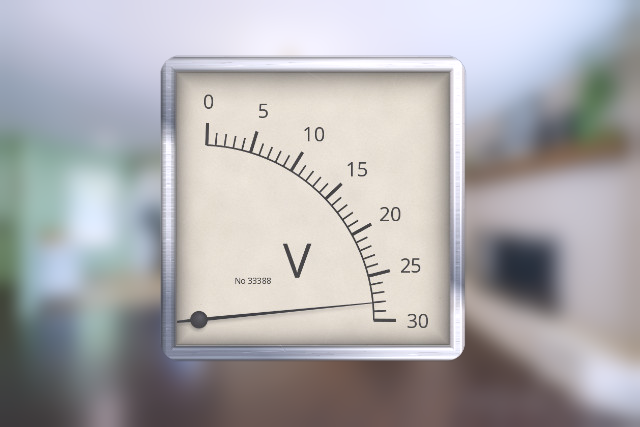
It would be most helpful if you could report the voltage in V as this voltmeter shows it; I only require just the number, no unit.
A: 28
